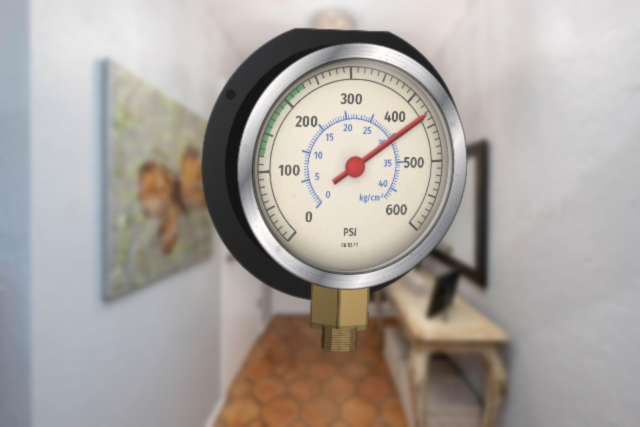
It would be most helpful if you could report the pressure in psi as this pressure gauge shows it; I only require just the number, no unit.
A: 430
